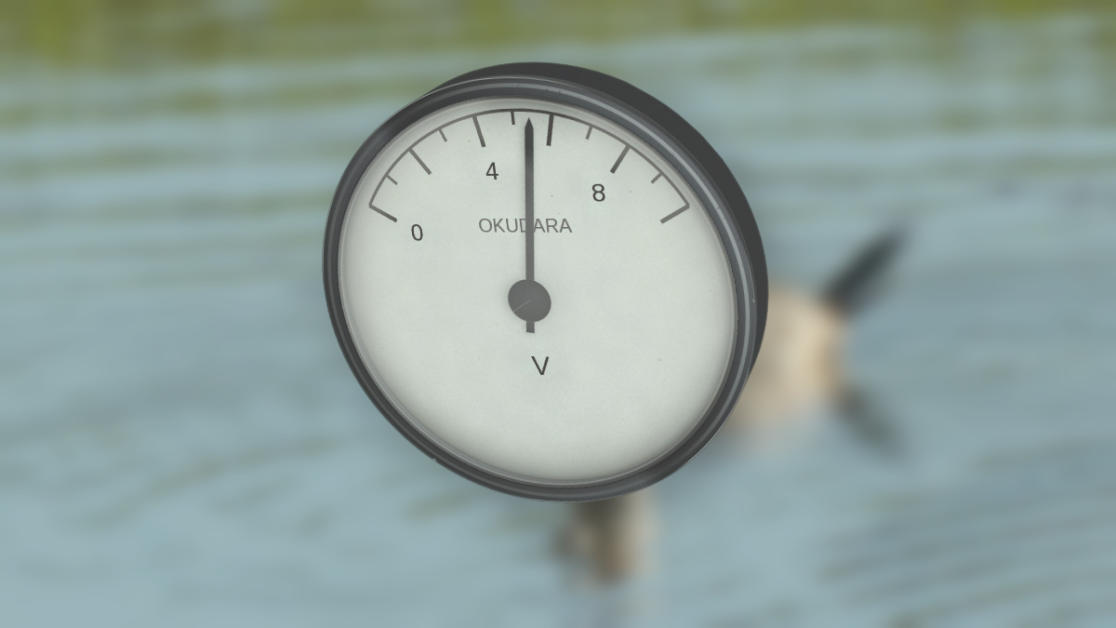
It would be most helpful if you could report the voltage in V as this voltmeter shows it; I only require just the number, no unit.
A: 5.5
